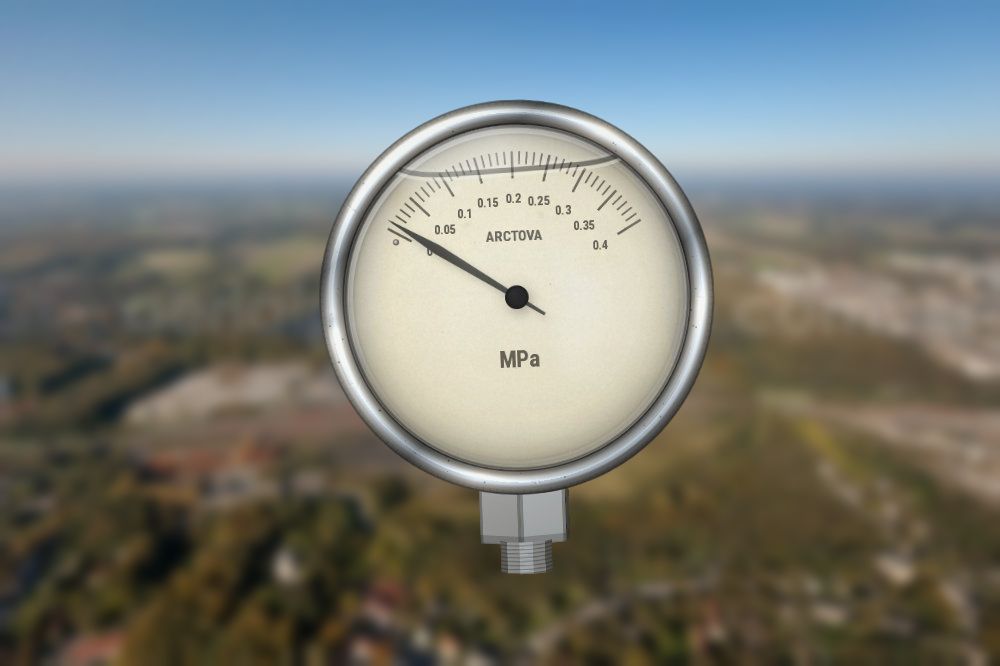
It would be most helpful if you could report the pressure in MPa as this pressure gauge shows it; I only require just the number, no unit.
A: 0.01
